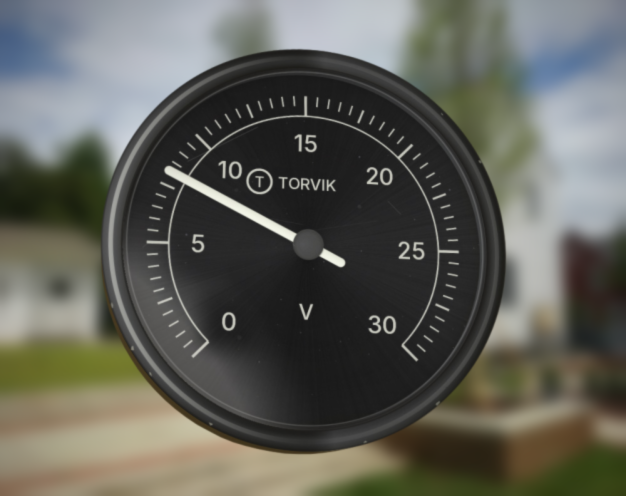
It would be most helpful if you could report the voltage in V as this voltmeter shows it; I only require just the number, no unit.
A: 8
